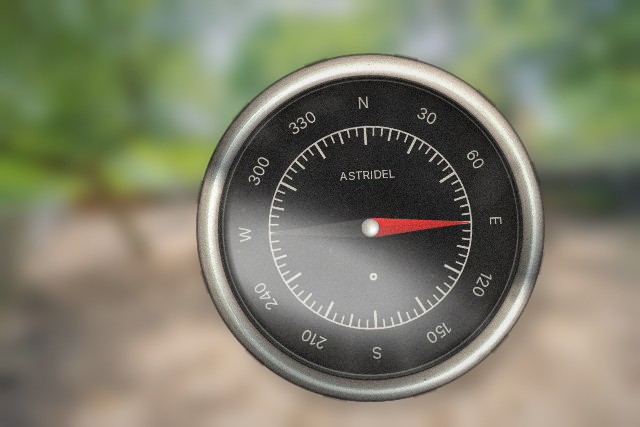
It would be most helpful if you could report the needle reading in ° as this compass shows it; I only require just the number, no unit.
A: 90
